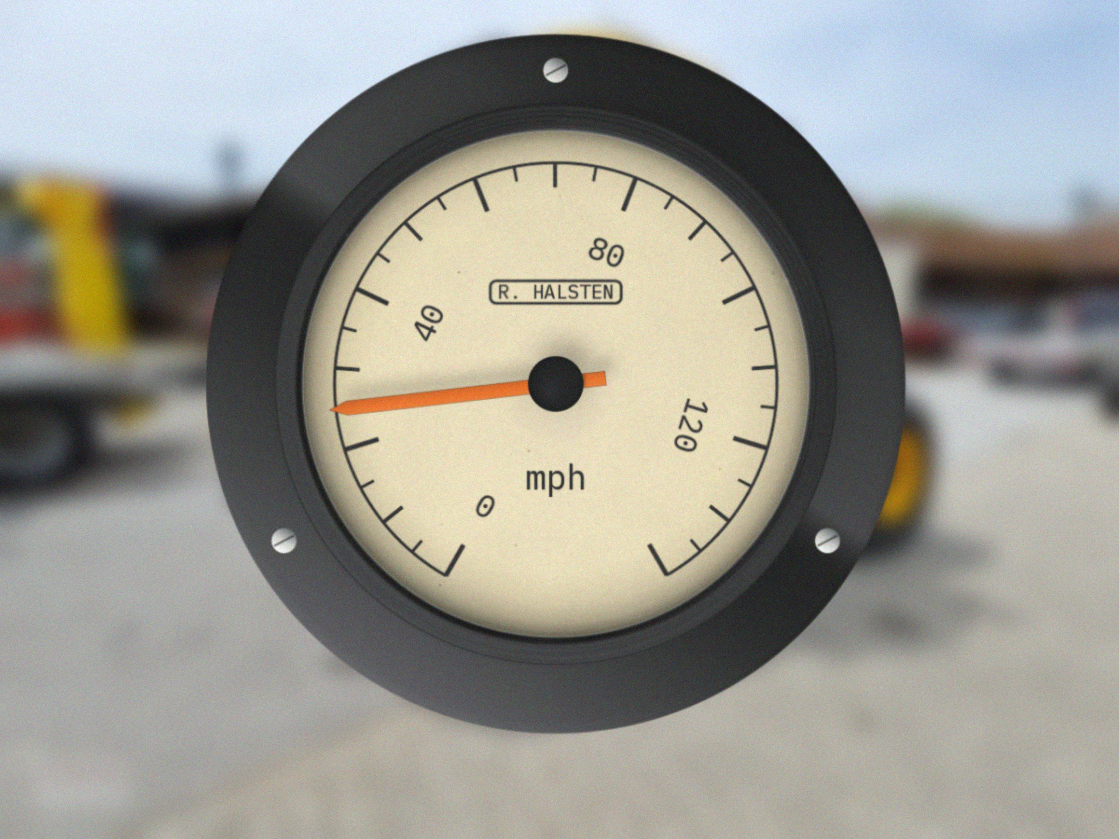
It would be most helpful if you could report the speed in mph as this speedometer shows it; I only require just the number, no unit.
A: 25
